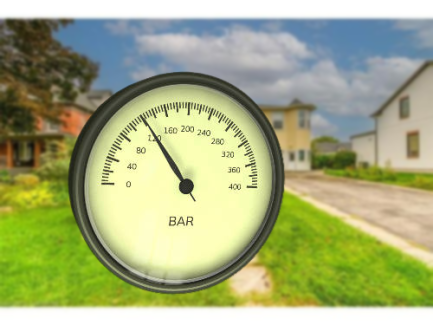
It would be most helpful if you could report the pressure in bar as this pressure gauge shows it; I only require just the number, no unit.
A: 120
